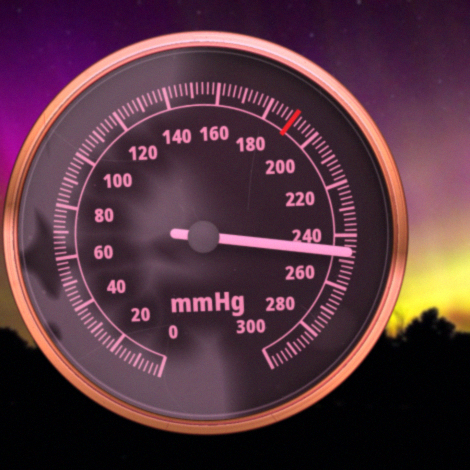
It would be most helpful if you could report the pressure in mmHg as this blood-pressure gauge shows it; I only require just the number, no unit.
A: 246
